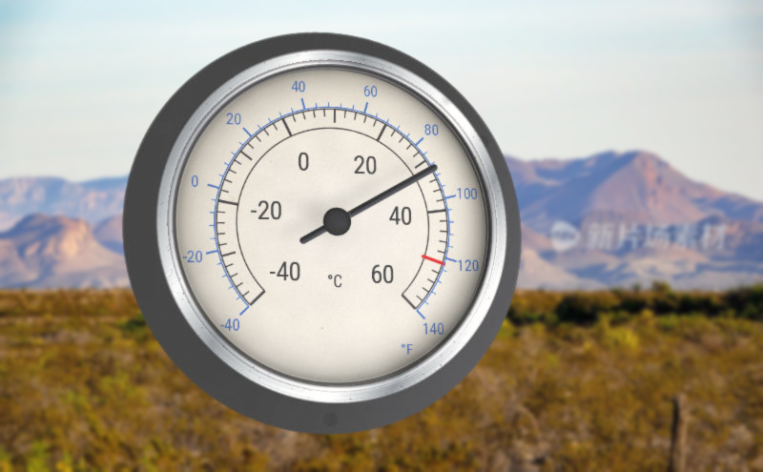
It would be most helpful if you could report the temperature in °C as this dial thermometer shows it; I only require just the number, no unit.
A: 32
